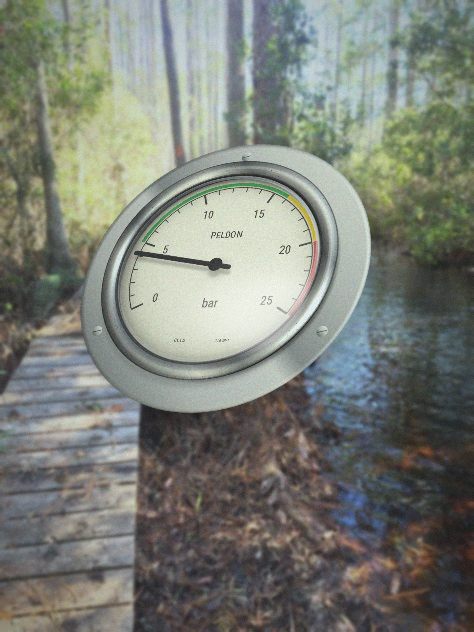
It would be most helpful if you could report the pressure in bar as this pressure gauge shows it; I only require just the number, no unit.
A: 4
